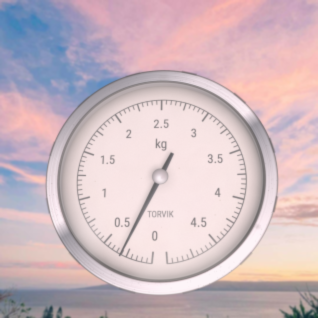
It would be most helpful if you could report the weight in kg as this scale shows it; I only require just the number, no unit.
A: 0.3
